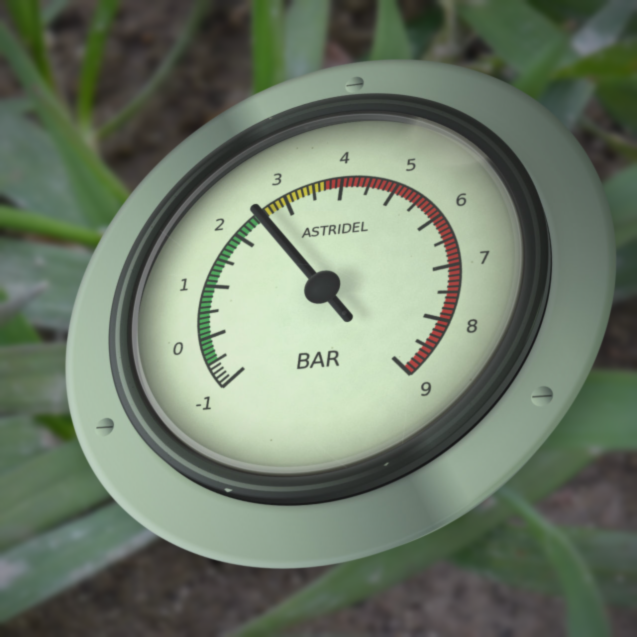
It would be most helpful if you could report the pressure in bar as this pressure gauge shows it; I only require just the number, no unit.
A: 2.5
